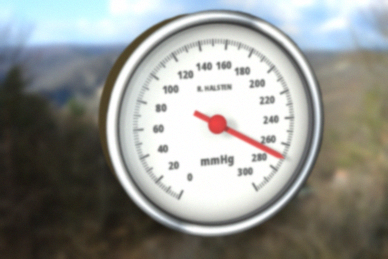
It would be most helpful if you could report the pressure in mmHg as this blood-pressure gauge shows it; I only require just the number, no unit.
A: 270
